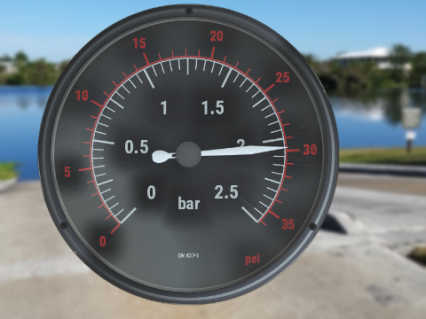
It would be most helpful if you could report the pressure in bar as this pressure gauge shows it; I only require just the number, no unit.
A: 2.05
